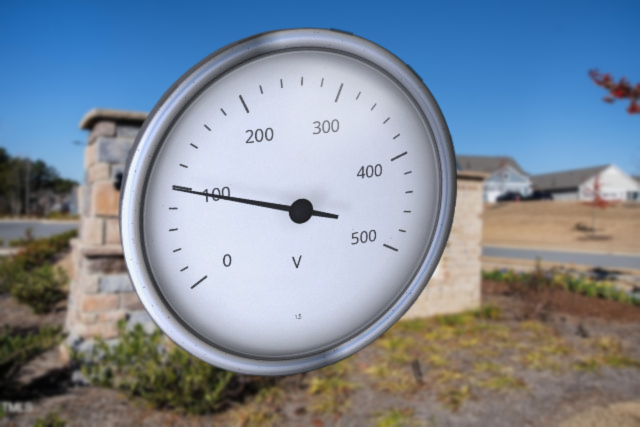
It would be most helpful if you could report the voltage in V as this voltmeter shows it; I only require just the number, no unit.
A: 100
